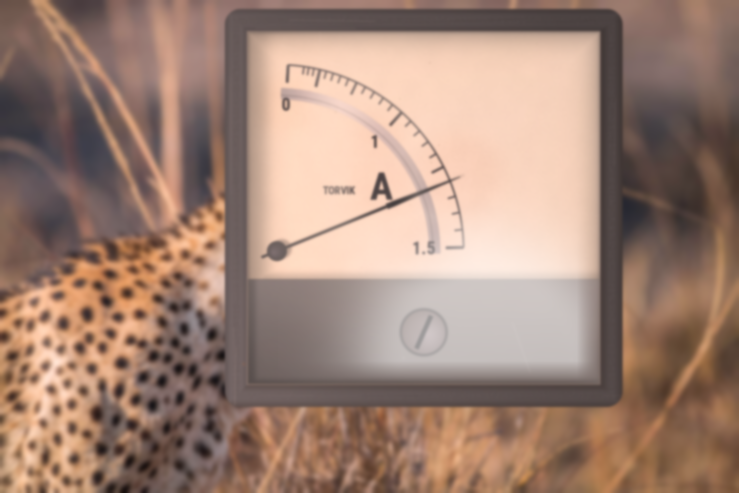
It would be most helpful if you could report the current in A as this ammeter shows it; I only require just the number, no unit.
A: 1.3
